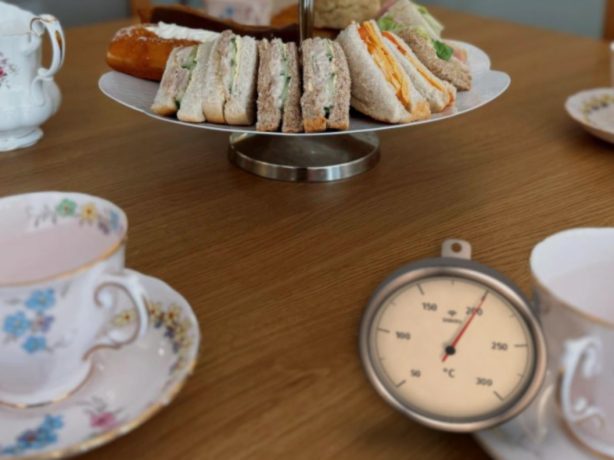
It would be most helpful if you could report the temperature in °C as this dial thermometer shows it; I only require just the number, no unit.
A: 200
